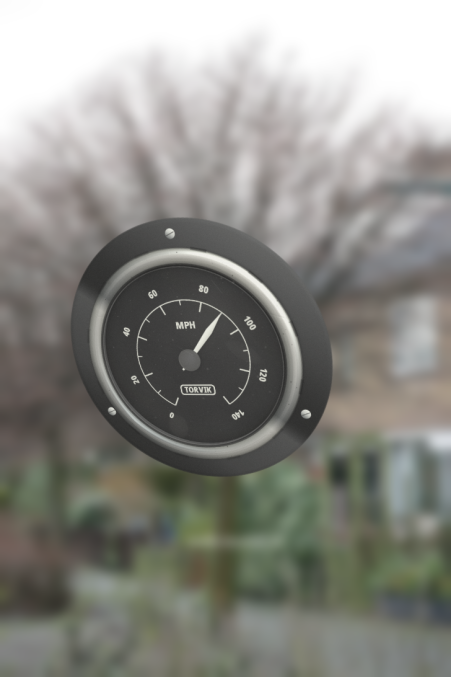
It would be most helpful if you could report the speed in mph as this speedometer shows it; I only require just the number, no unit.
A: 90
